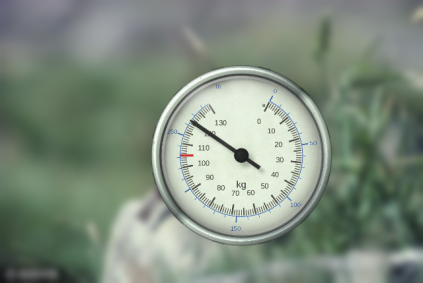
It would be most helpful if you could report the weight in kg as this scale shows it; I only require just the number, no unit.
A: 120
